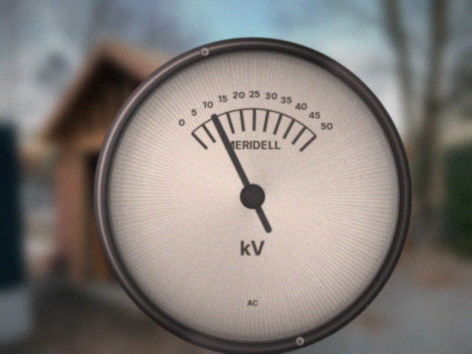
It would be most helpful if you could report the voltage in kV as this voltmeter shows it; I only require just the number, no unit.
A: 10
